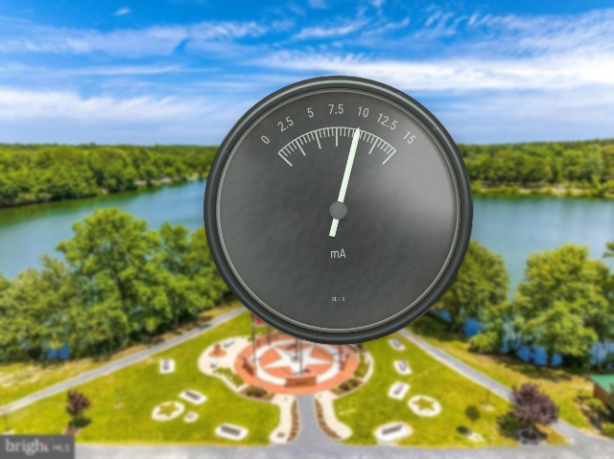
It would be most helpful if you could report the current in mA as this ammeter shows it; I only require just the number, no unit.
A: 10
